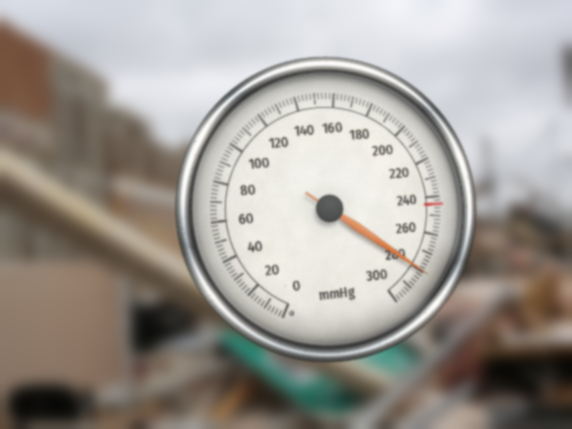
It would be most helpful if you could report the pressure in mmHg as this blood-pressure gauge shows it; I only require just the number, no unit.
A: 280
